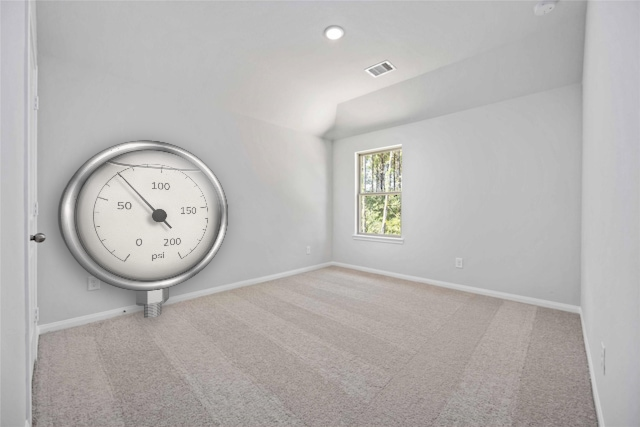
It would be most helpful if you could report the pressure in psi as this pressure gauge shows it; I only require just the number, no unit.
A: 70
